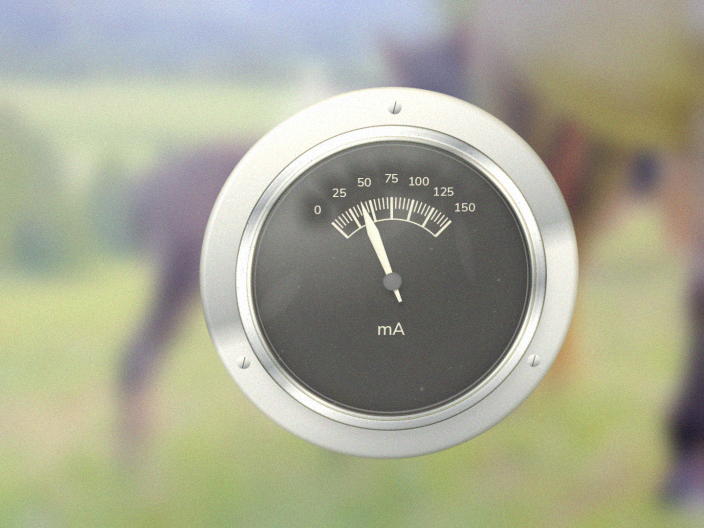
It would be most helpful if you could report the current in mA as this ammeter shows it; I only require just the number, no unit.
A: 40
